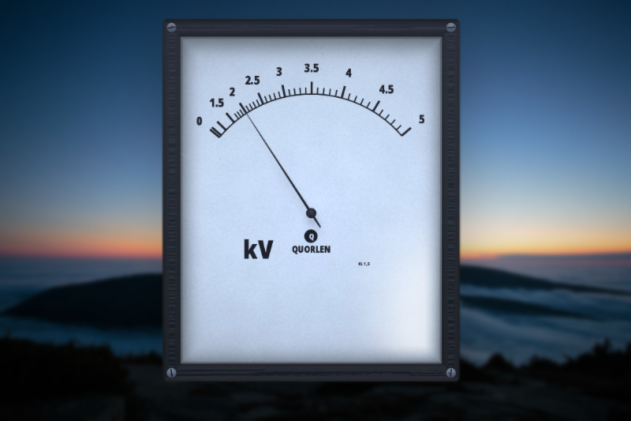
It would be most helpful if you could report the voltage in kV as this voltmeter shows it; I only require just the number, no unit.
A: 2
